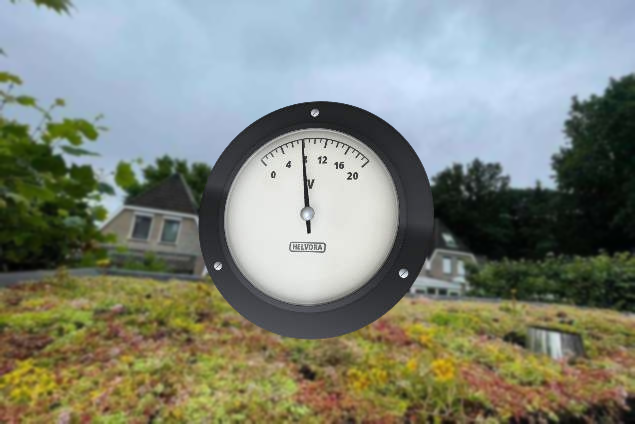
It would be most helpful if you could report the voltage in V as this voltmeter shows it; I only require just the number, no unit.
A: 8
